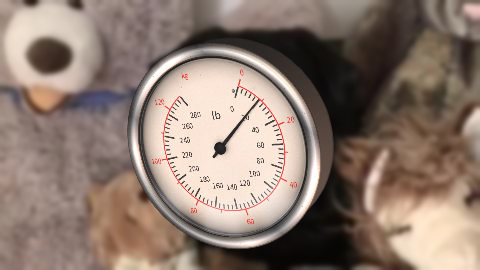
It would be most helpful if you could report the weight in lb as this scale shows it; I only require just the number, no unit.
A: 20
